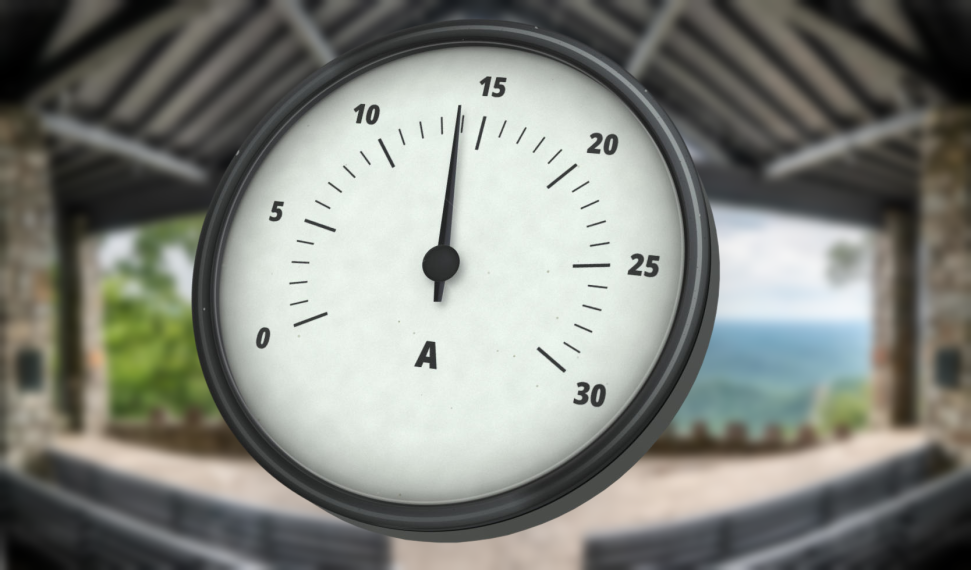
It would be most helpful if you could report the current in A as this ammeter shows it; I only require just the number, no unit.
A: 14
